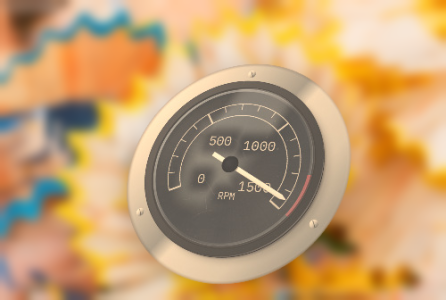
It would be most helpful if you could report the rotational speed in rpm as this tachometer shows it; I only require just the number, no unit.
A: 1450
